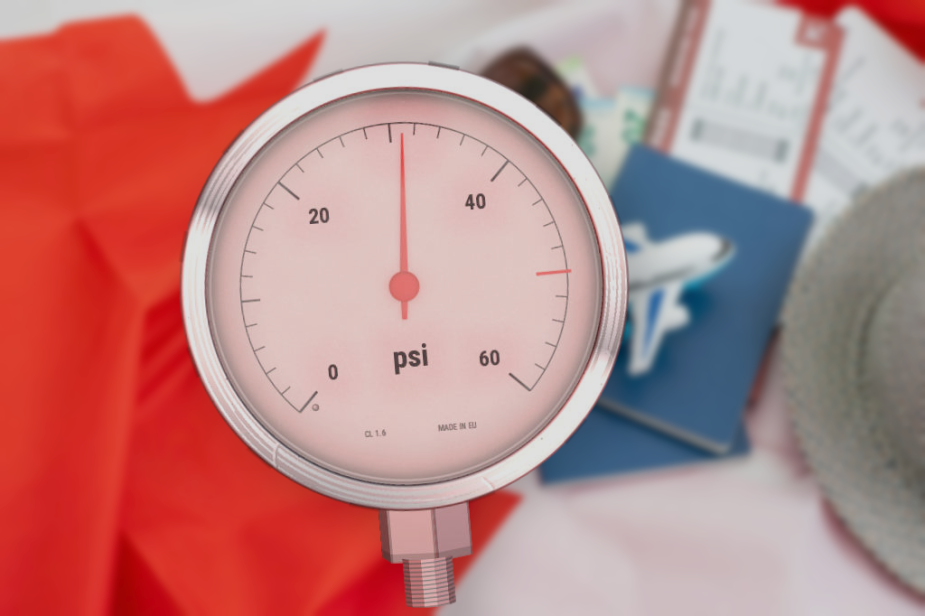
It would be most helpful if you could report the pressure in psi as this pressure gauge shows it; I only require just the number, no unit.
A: 31
